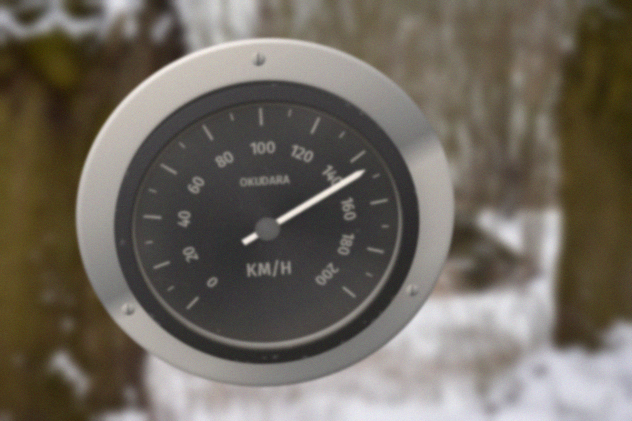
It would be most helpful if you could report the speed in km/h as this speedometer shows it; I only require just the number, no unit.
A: 145
